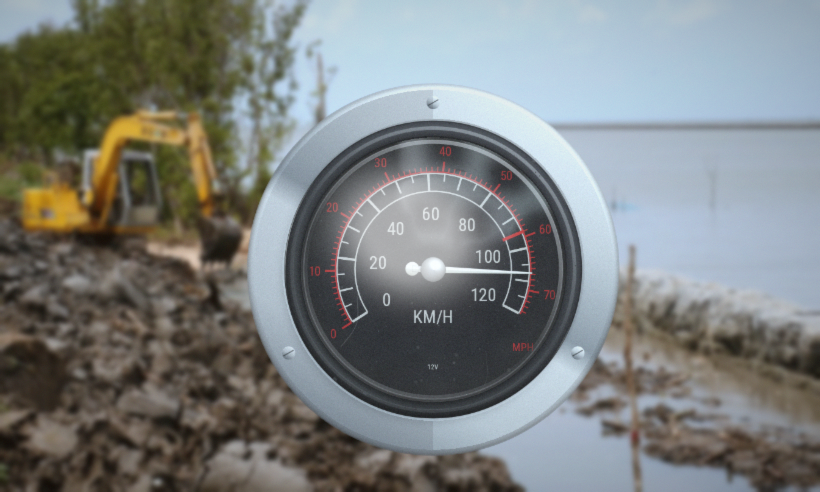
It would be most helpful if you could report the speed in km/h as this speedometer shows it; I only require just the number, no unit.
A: 107.5
